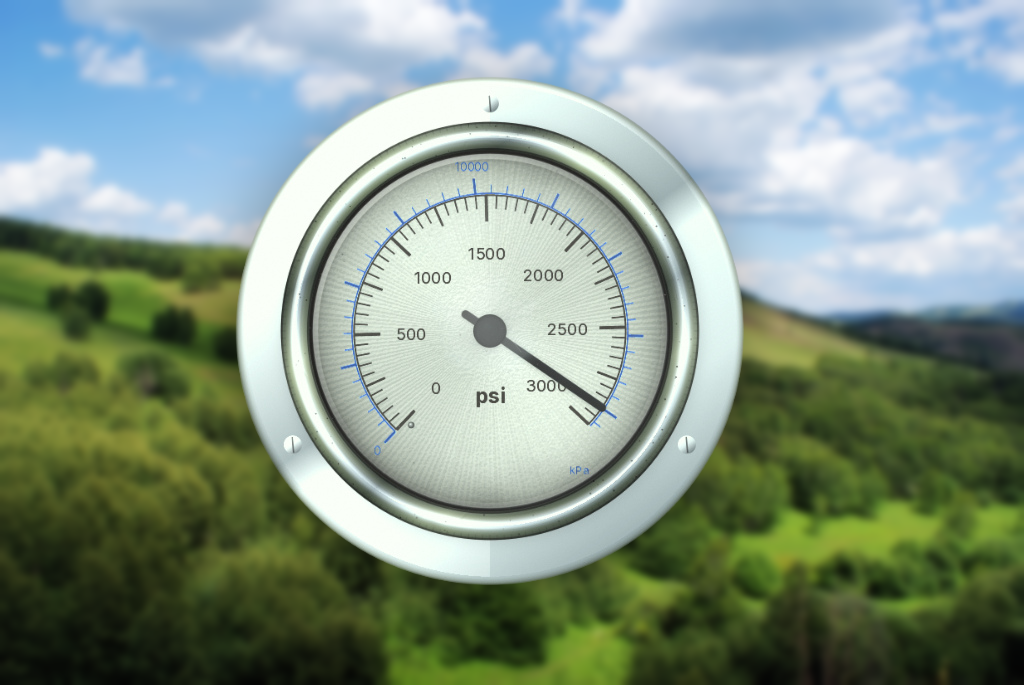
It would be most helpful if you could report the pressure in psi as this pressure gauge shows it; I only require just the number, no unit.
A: 2900
